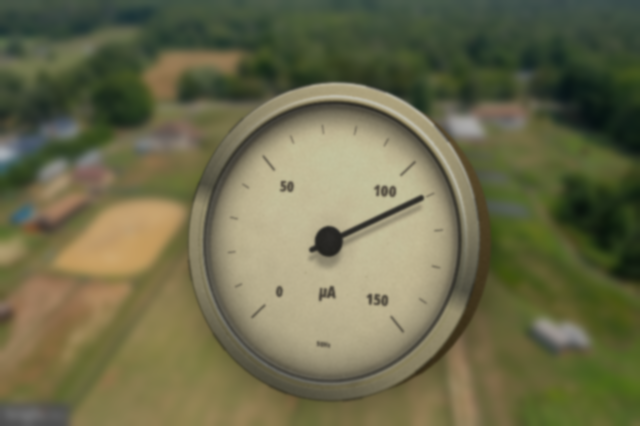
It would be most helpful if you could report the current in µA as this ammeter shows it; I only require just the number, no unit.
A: 110
